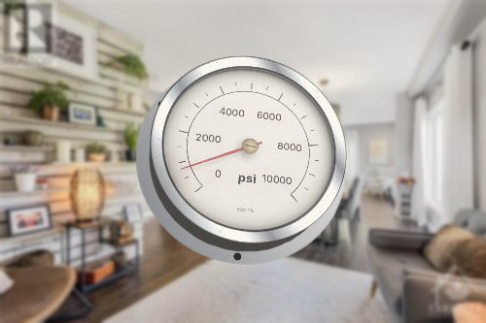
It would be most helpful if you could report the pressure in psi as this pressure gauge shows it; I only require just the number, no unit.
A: 750
